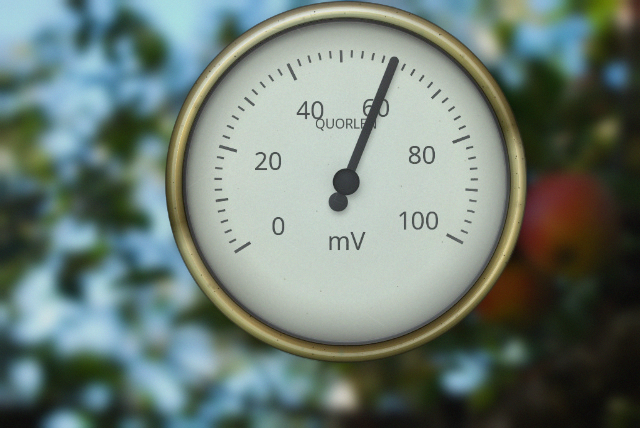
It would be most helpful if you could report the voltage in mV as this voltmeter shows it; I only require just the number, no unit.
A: 60
